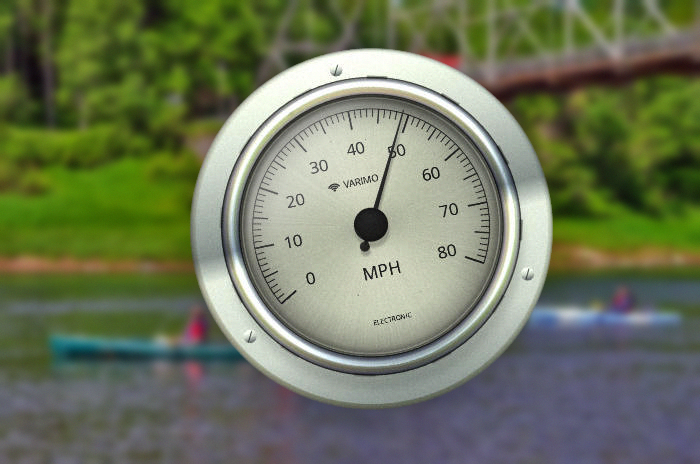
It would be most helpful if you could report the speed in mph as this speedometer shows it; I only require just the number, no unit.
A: 49
